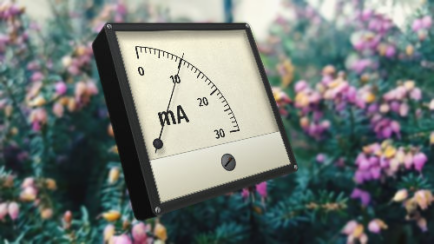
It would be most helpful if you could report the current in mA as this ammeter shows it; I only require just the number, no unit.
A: 10
